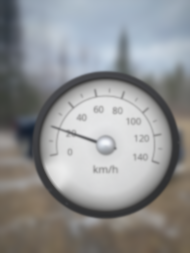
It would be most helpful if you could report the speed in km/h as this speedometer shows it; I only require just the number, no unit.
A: 20
